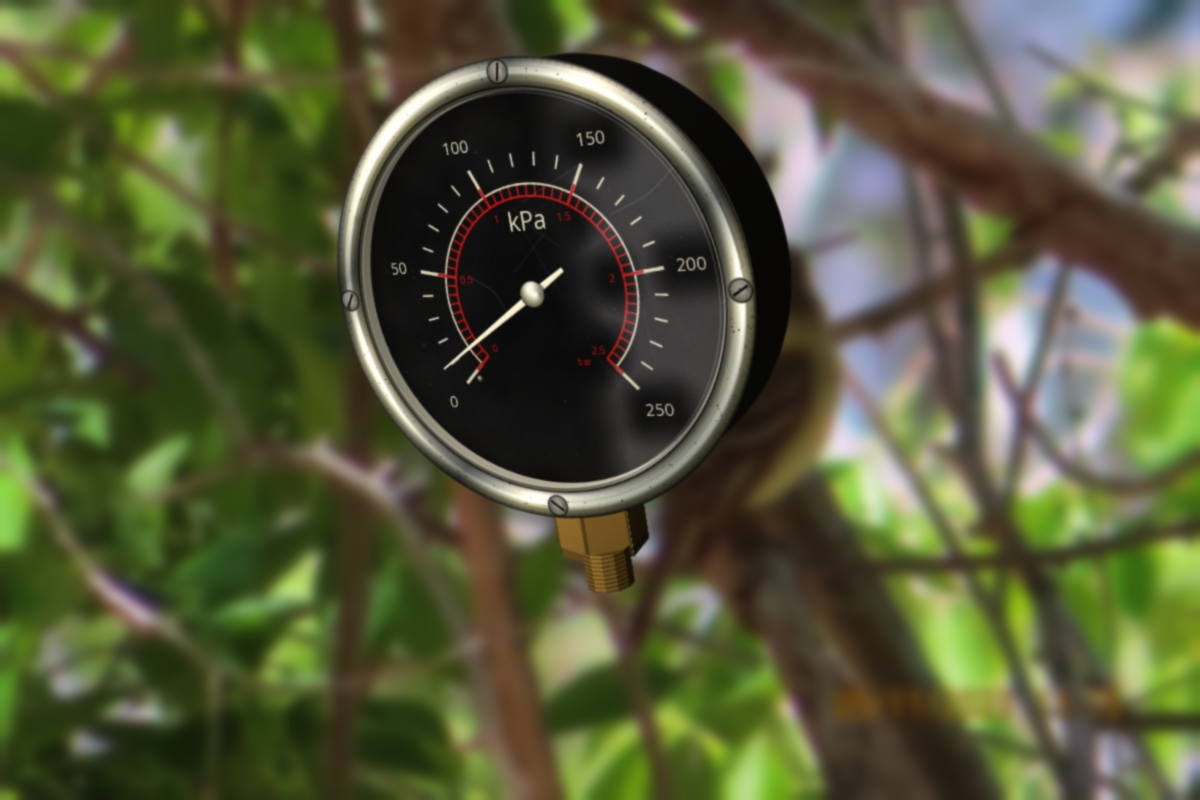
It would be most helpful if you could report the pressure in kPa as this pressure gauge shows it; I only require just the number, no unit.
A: 10
